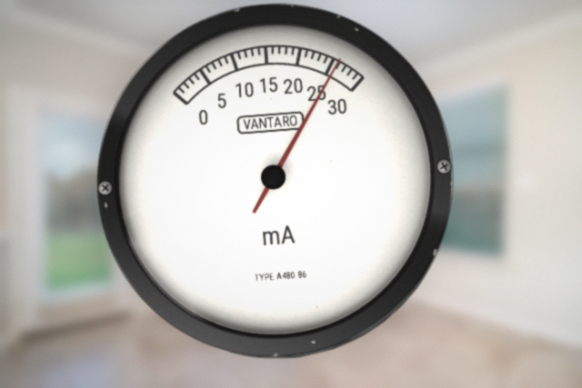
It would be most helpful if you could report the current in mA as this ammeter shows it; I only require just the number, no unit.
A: 26
